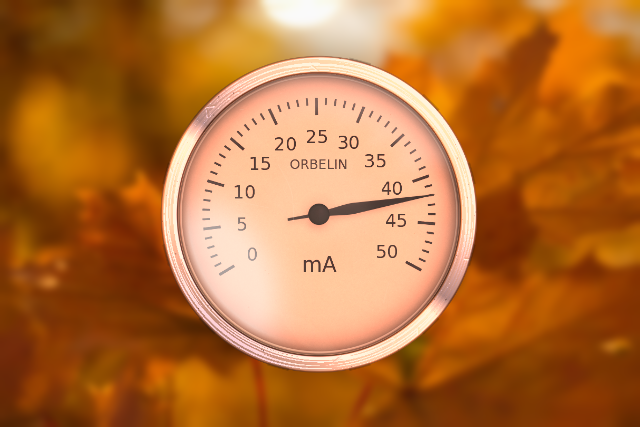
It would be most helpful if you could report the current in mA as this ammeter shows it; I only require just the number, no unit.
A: 42
